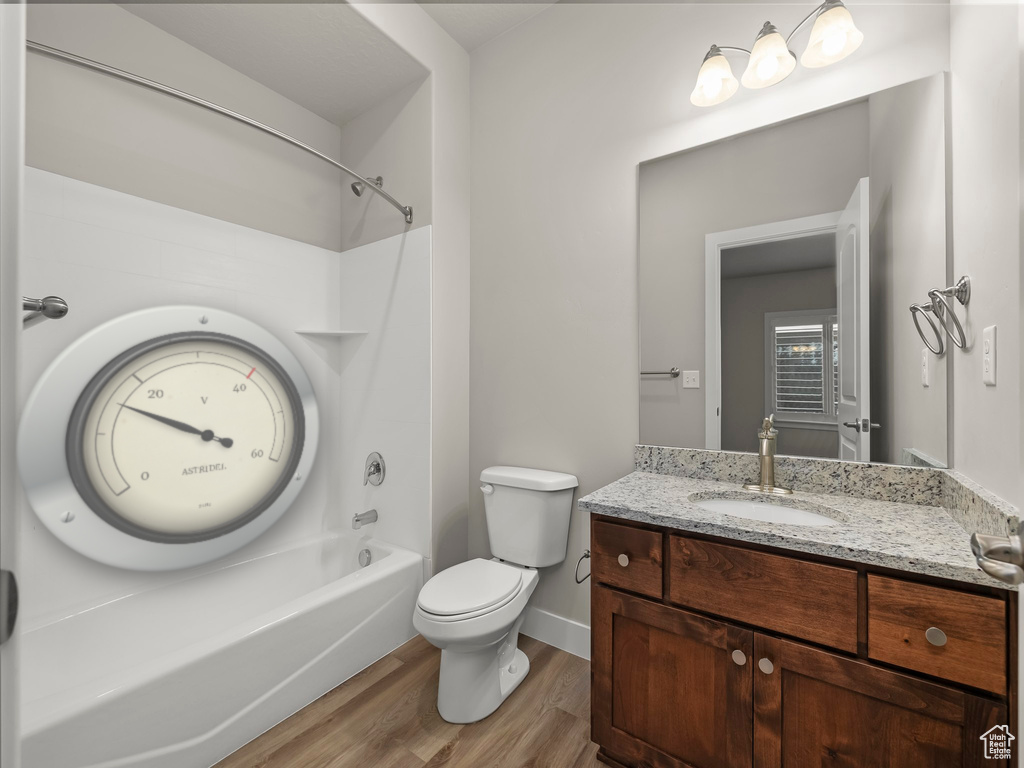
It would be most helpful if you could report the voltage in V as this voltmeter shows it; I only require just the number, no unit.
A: 15
